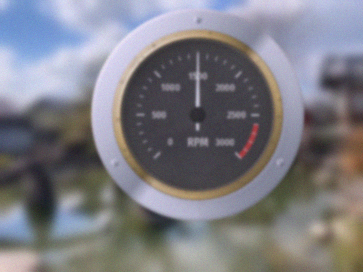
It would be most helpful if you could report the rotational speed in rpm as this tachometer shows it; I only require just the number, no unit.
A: 1500
